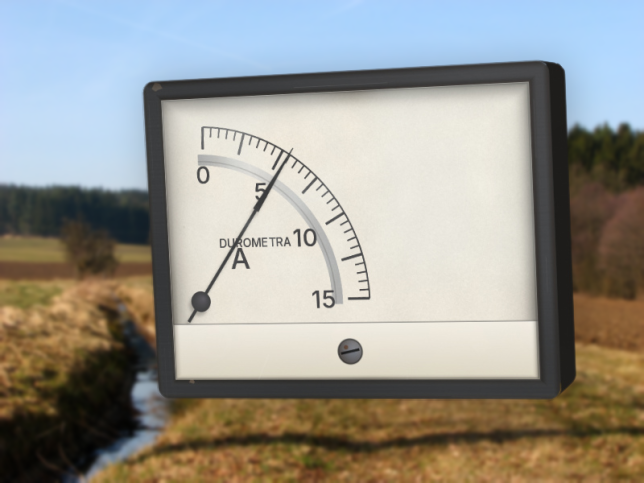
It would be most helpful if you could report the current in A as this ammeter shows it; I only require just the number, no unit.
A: 5.5
